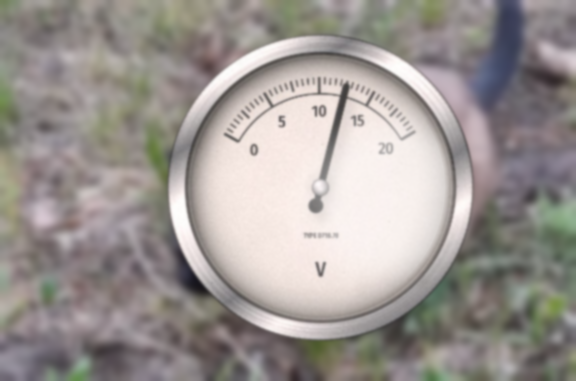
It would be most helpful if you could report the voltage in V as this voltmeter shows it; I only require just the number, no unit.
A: 12.5
